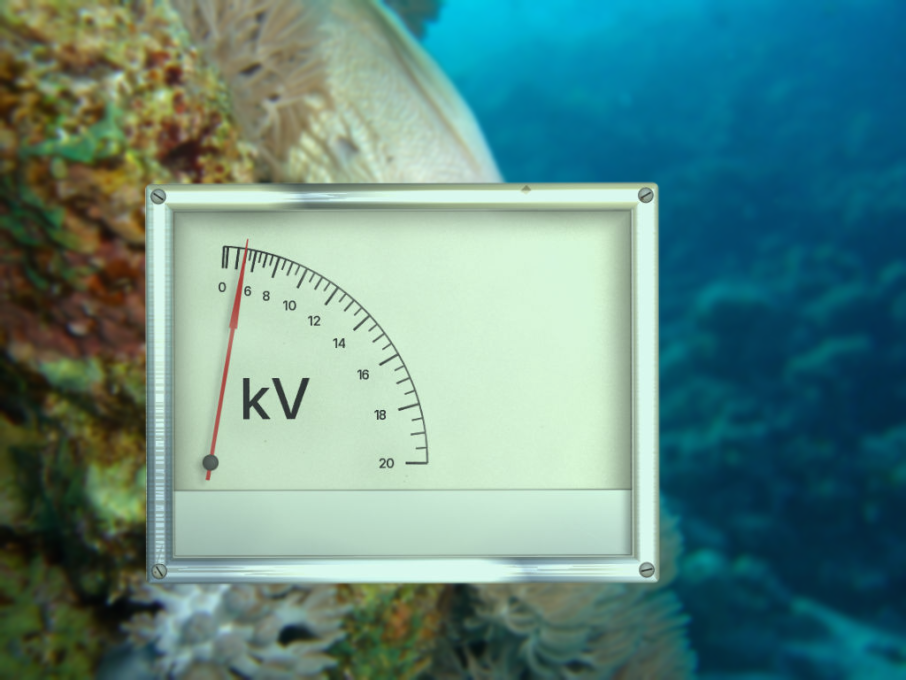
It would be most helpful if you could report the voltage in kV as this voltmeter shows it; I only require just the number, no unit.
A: 5
